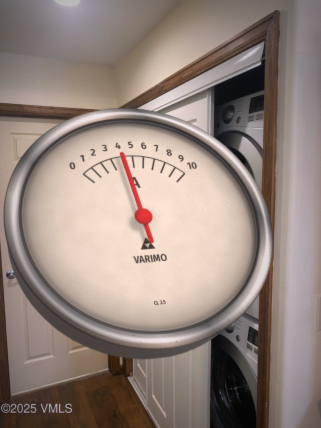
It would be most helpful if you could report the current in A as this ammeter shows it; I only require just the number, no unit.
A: 4
